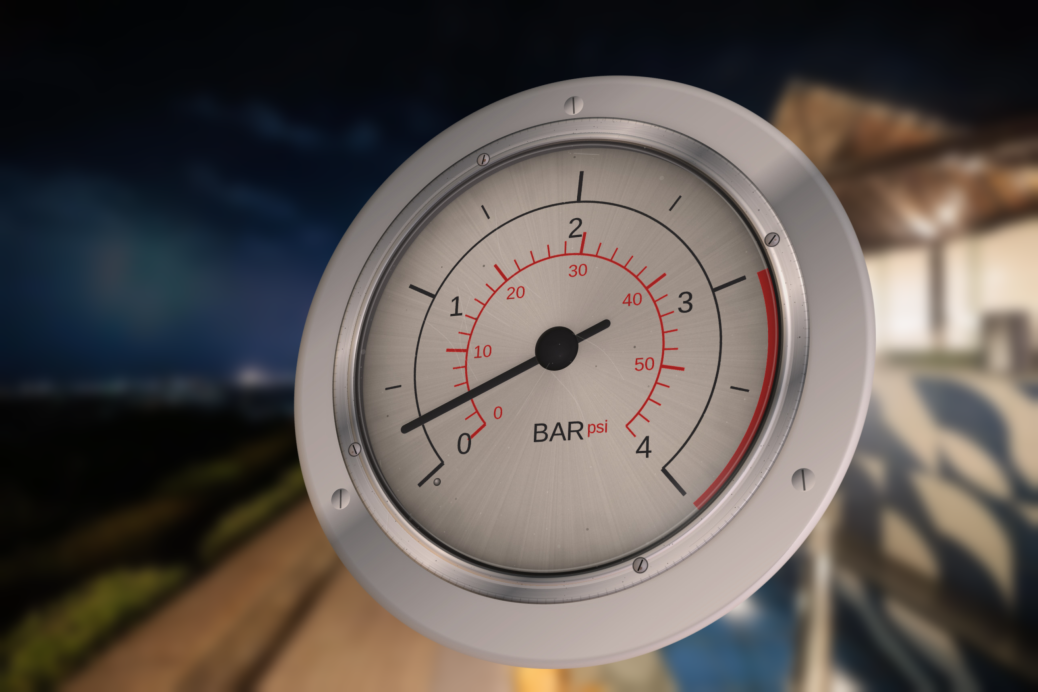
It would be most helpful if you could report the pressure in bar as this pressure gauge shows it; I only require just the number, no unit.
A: 0.25
